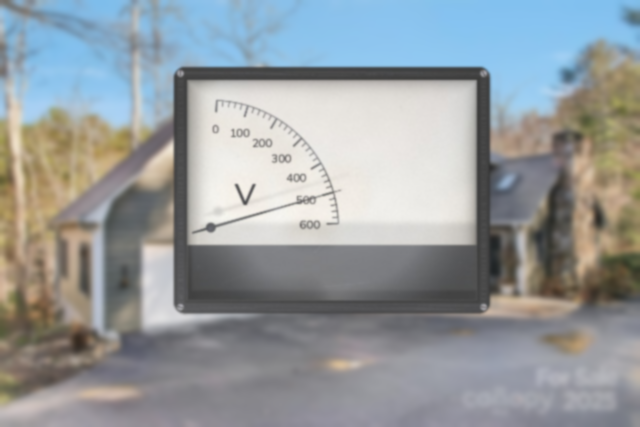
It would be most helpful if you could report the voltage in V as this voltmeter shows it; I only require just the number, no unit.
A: 500
